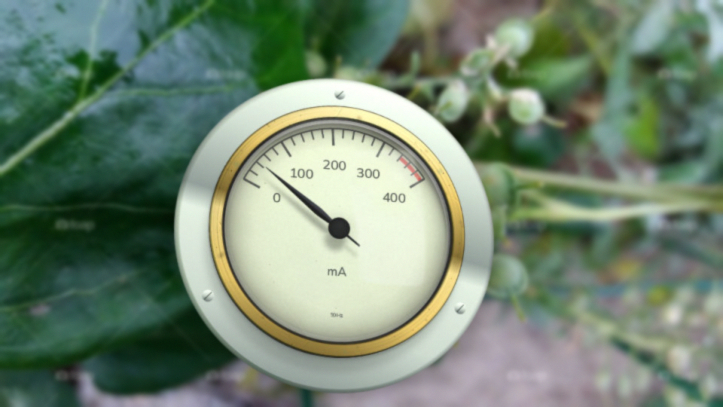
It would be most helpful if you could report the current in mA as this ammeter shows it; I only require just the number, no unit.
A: 40
